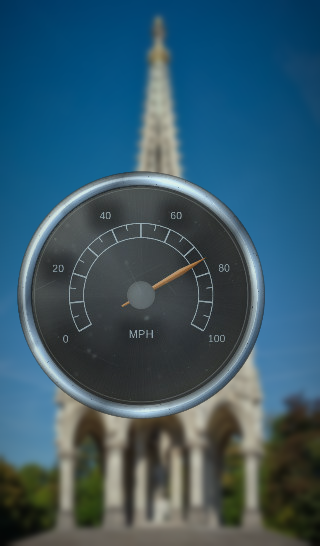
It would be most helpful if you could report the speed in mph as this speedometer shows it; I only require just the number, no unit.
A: 75
